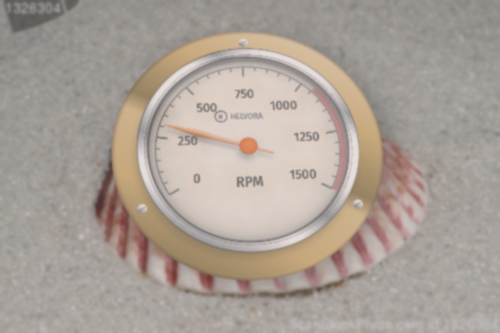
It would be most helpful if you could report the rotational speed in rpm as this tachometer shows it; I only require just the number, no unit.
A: 300
